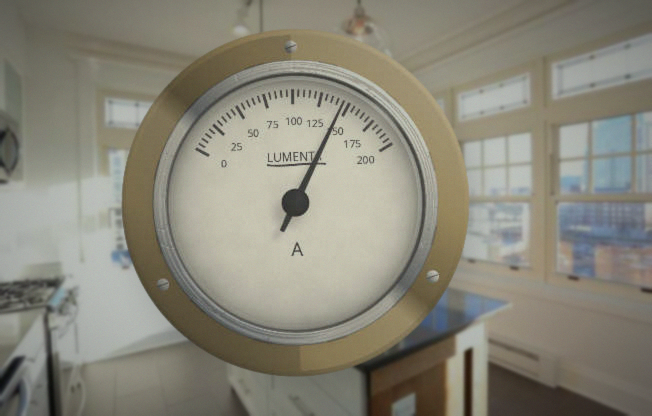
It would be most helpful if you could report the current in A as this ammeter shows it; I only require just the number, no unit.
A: 145
